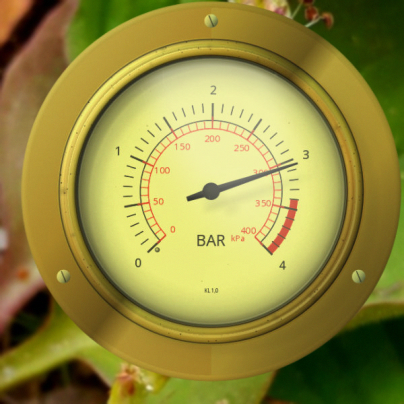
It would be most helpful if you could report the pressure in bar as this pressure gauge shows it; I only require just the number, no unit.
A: 3.05
